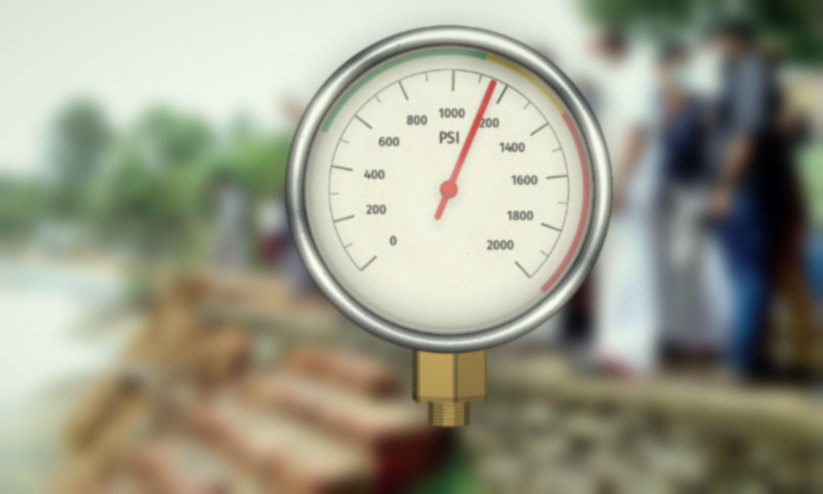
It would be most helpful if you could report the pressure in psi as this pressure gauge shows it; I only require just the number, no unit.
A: 1150
